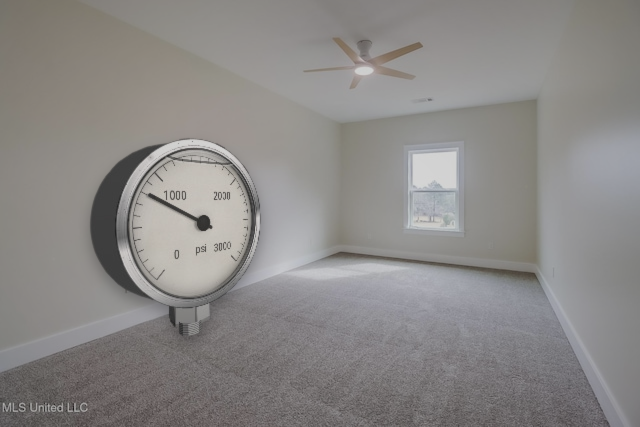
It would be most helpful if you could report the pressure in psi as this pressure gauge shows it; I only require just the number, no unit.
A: 800
